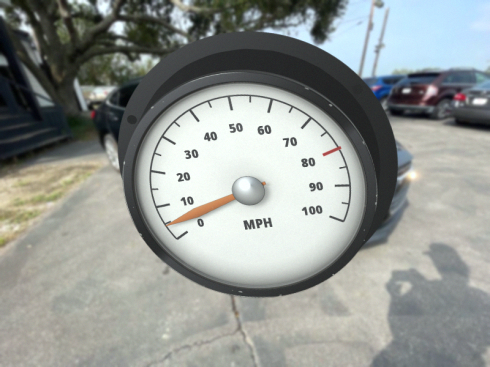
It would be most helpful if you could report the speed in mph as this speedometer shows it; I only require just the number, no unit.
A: 5
